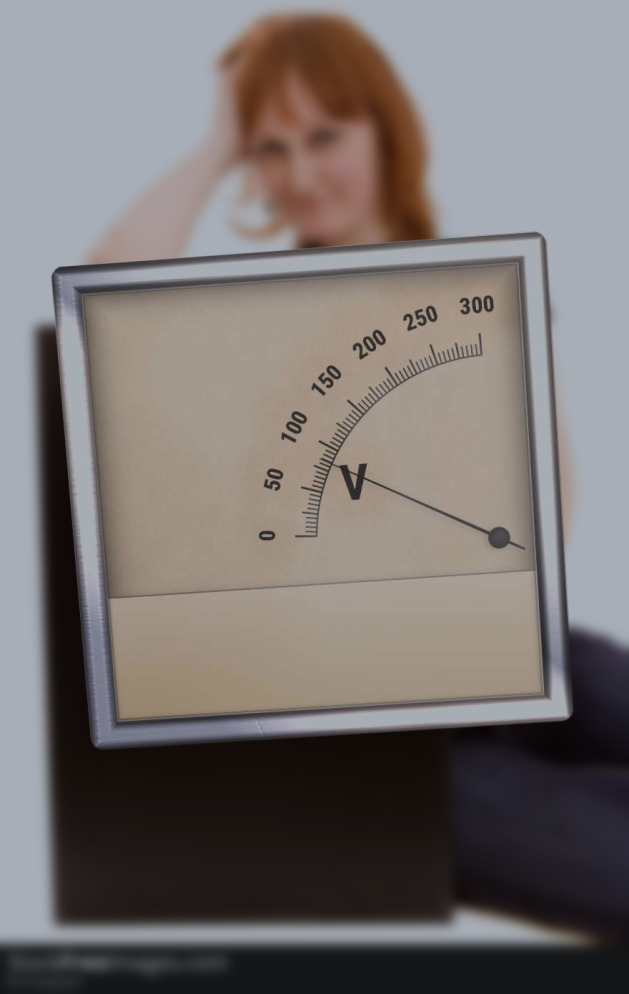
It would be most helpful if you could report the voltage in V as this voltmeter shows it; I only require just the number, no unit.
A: 85
